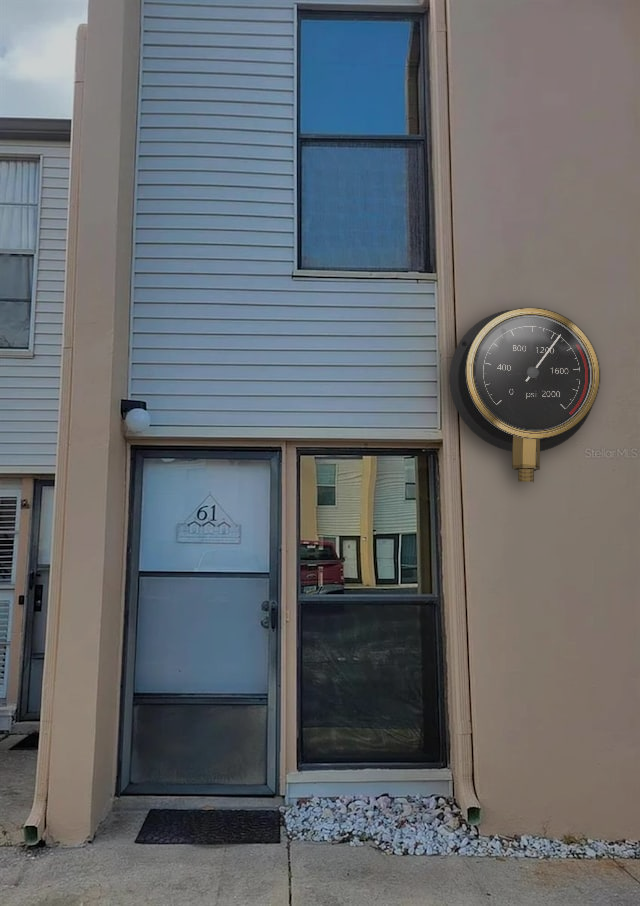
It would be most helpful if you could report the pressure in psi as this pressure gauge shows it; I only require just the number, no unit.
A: 1250
